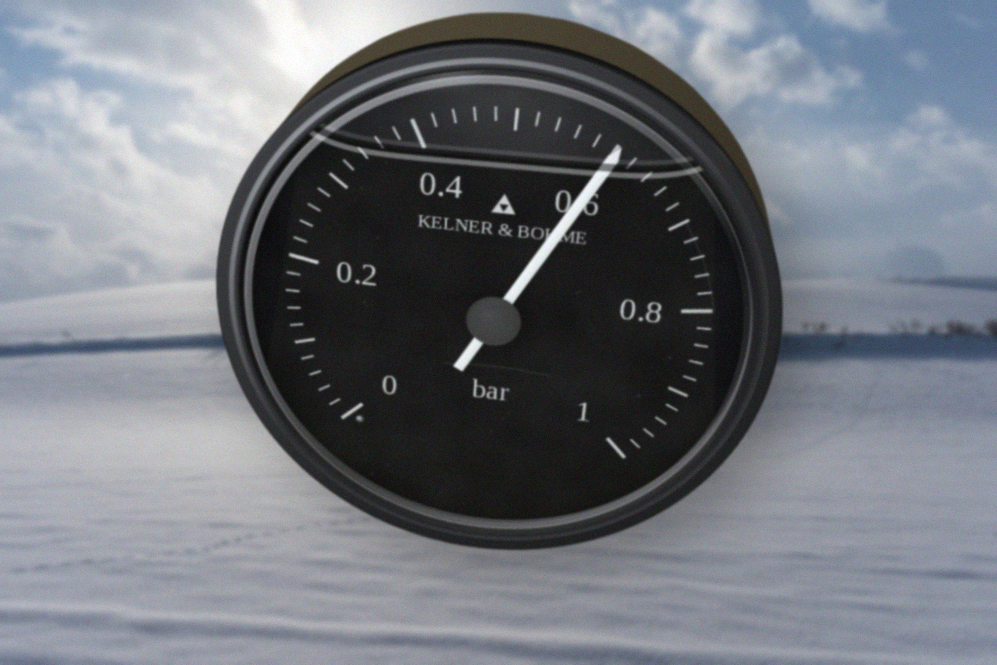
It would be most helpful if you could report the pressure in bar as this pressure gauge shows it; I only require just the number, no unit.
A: 0.6
